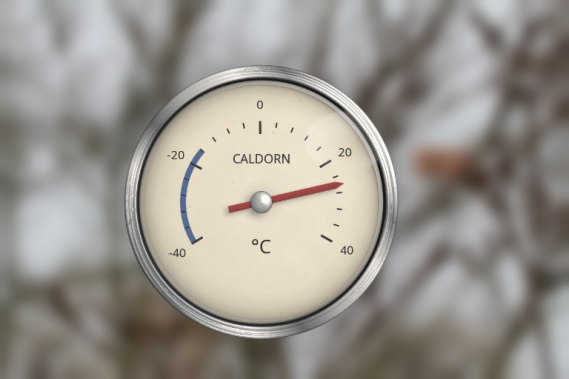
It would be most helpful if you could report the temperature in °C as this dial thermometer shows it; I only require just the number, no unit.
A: 26
